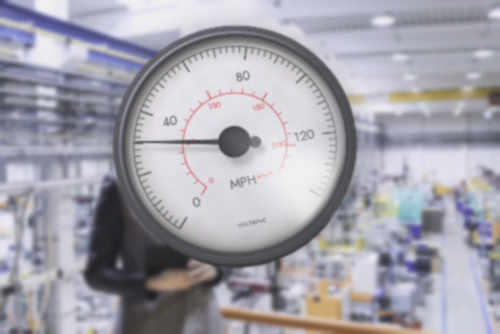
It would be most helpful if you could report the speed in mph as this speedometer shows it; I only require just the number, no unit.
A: 30
